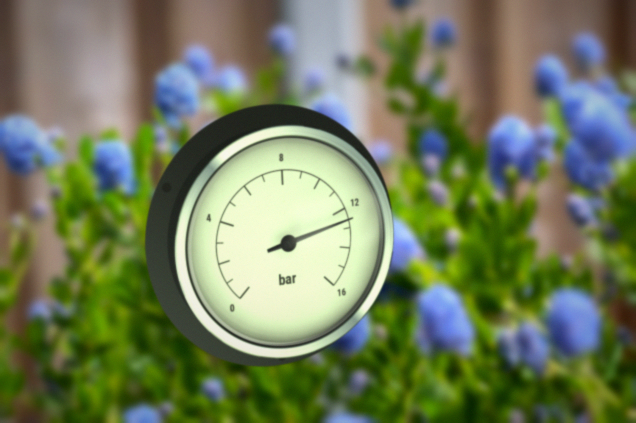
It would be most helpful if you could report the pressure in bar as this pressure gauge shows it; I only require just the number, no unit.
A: 12.5
